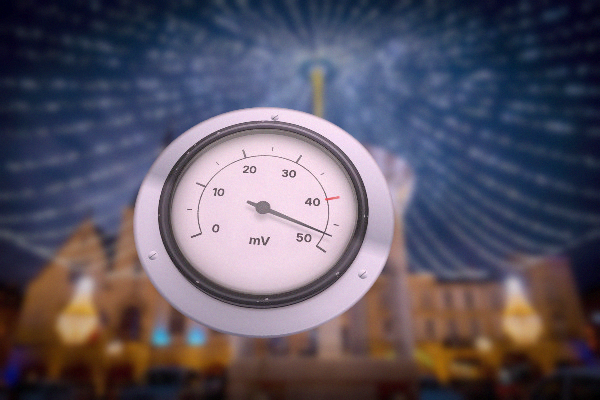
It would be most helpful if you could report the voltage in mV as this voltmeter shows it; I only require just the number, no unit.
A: 47.5
